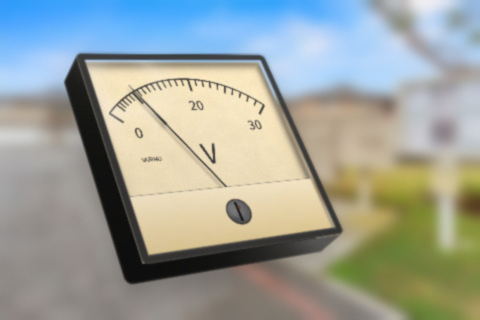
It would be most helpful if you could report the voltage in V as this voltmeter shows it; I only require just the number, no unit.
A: 10
